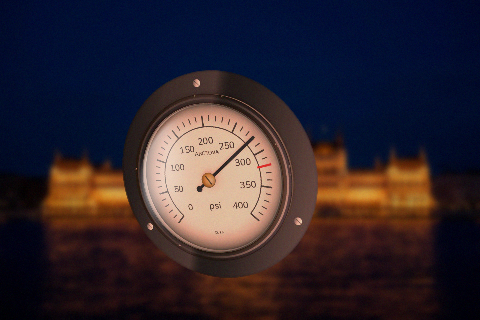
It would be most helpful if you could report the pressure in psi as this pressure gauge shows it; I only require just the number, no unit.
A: 280
